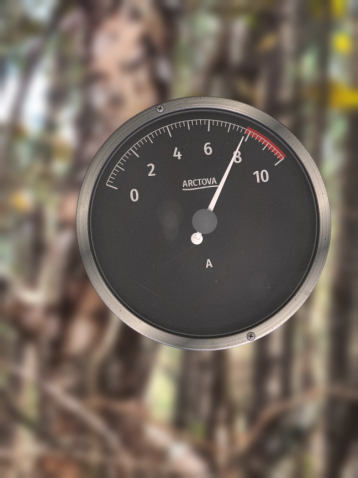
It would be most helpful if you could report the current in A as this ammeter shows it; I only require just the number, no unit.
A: 7.8
